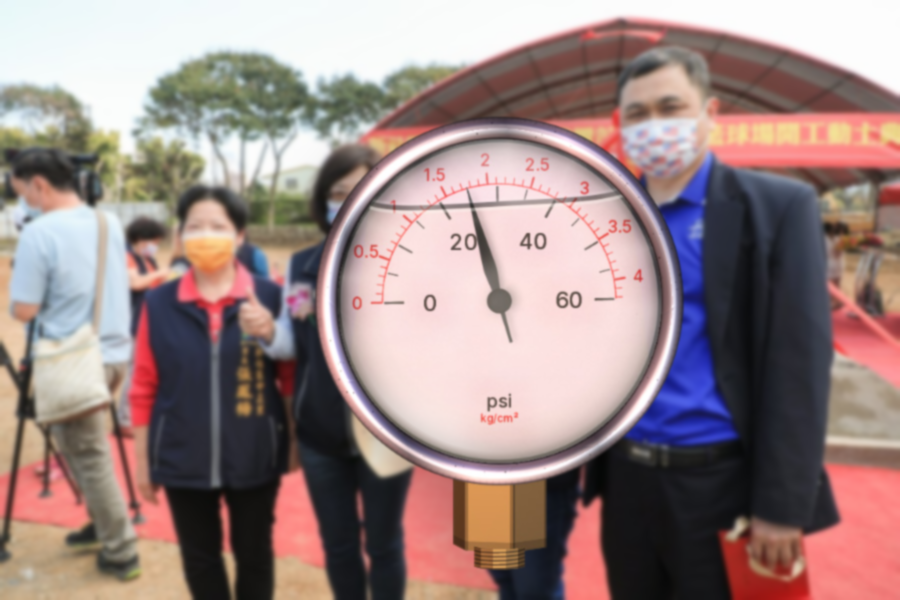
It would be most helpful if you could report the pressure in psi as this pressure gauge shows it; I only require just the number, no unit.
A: 25
